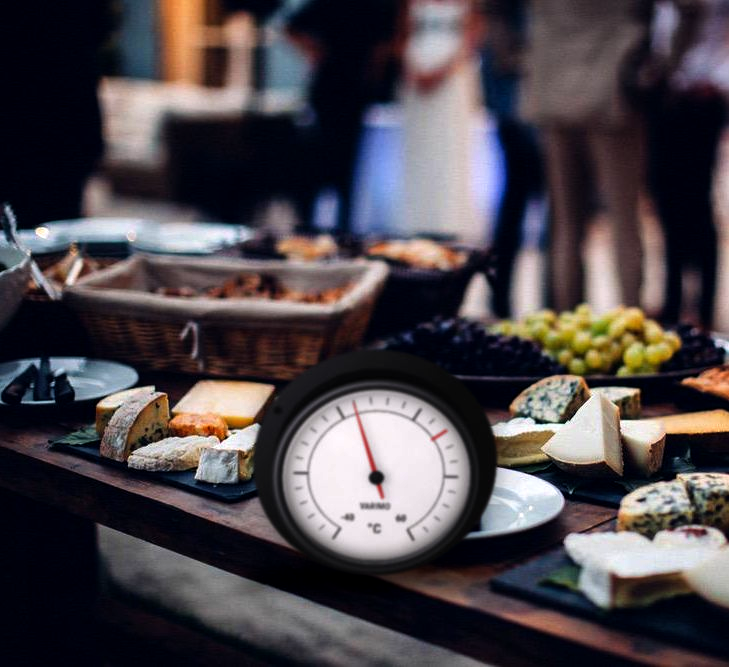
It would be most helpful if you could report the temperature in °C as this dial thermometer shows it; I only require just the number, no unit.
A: 4
